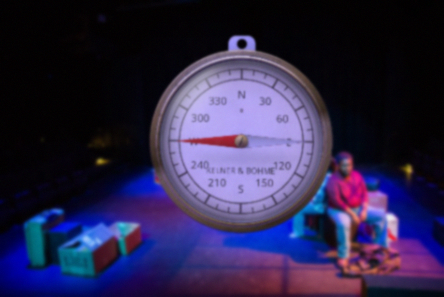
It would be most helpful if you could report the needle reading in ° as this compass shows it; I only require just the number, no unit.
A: 270
